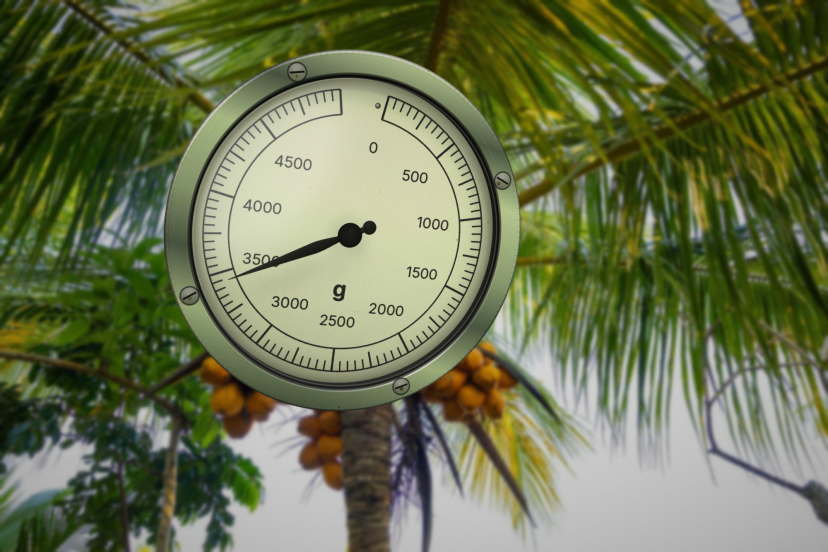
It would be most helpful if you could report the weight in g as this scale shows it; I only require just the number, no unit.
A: 3450
